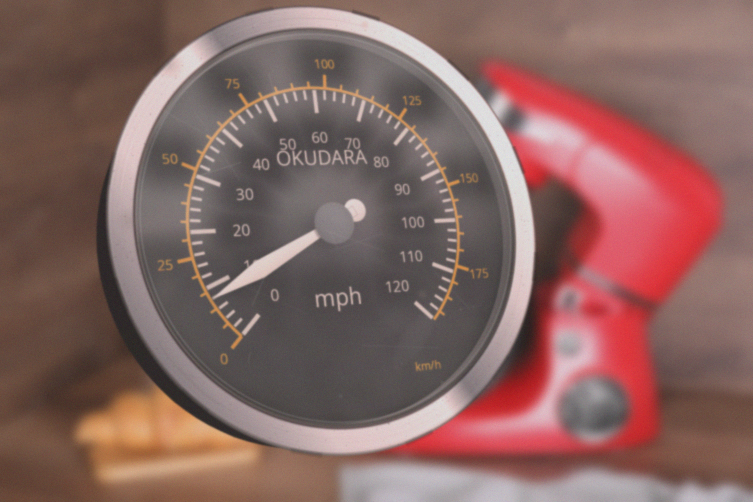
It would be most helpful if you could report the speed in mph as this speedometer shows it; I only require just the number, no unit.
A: 8
